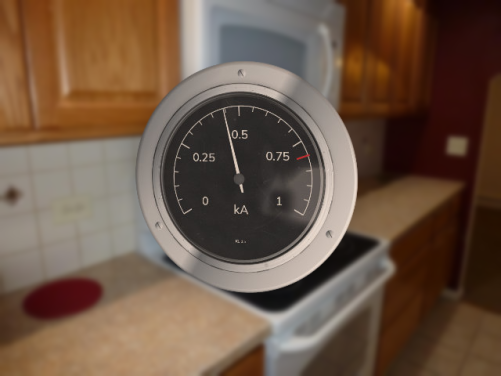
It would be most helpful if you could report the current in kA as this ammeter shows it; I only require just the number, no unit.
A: 0.45
